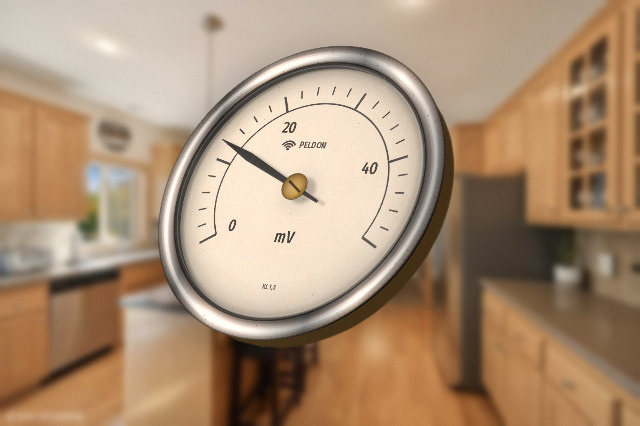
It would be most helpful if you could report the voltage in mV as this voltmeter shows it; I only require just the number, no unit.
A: 12
